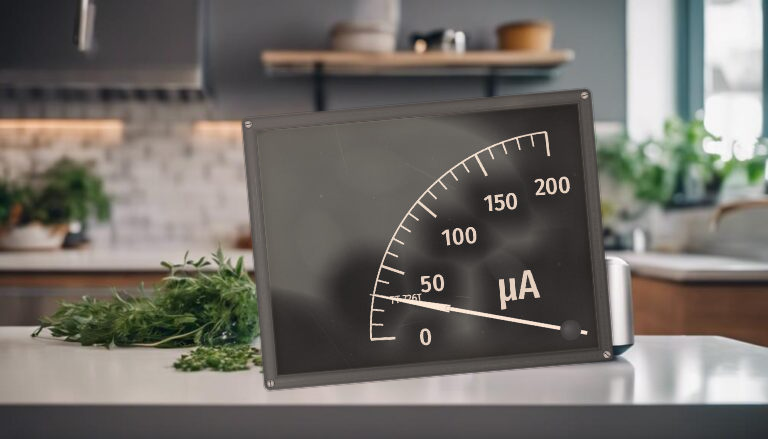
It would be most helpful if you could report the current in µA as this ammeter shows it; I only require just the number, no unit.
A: 30
